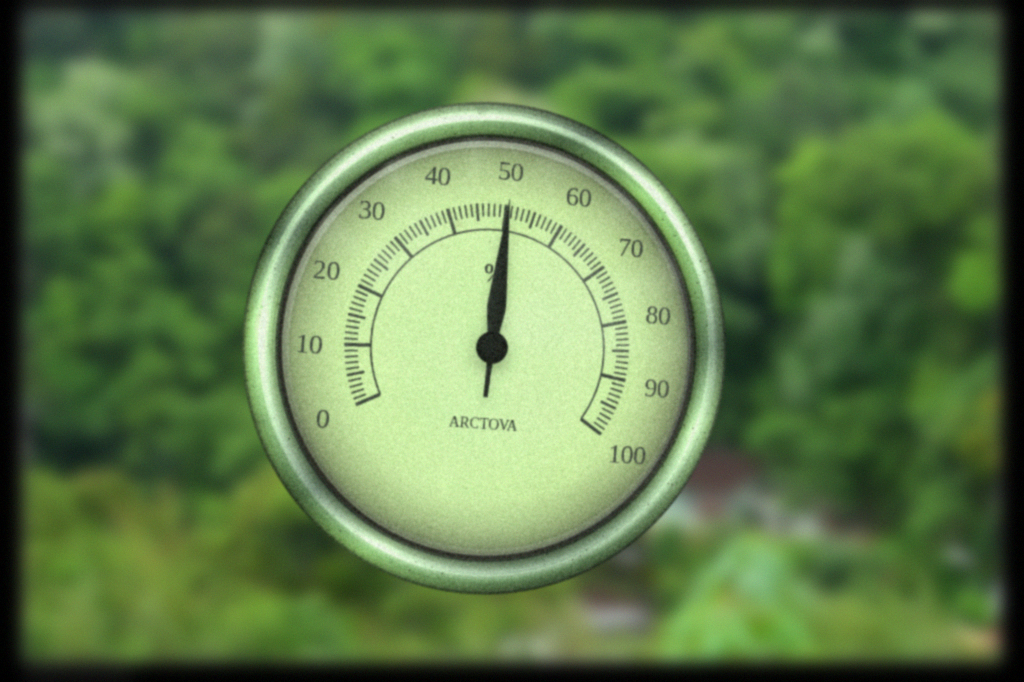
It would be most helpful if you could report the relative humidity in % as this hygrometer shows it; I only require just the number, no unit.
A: 50
